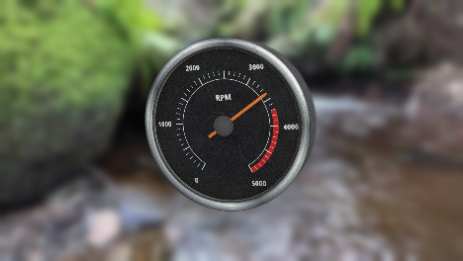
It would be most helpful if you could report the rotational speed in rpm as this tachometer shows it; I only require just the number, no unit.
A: 3400
